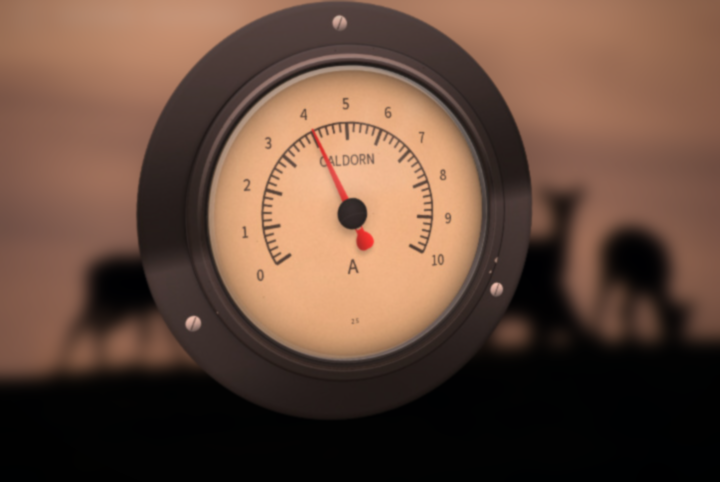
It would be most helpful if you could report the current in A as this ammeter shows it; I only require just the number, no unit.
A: 4
